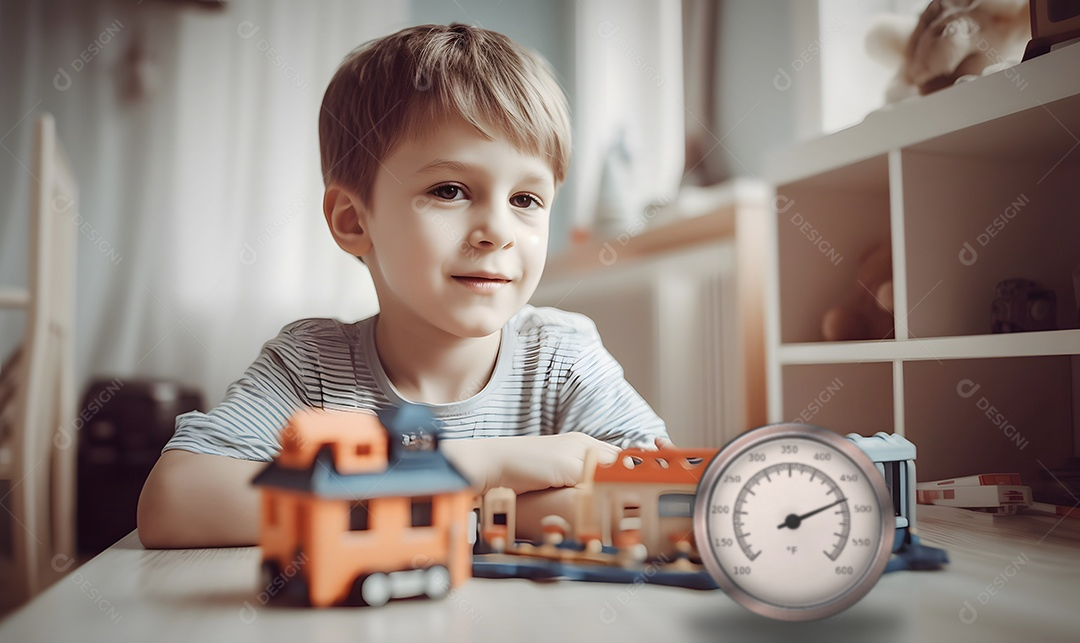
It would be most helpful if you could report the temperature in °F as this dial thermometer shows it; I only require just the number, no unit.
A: 475
